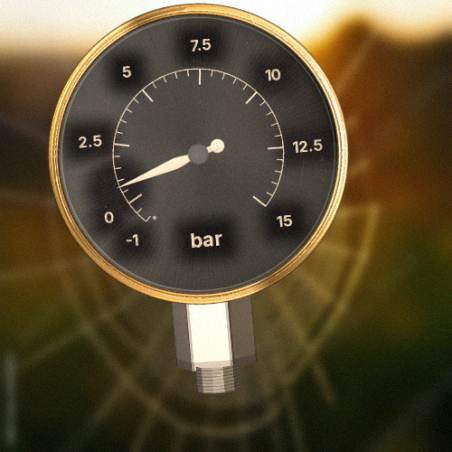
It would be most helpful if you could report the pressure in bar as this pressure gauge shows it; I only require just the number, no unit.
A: 0.75
